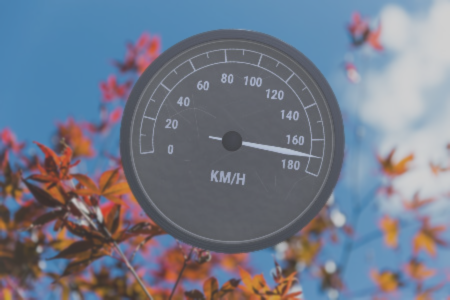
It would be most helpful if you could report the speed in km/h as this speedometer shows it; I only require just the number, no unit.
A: 170
